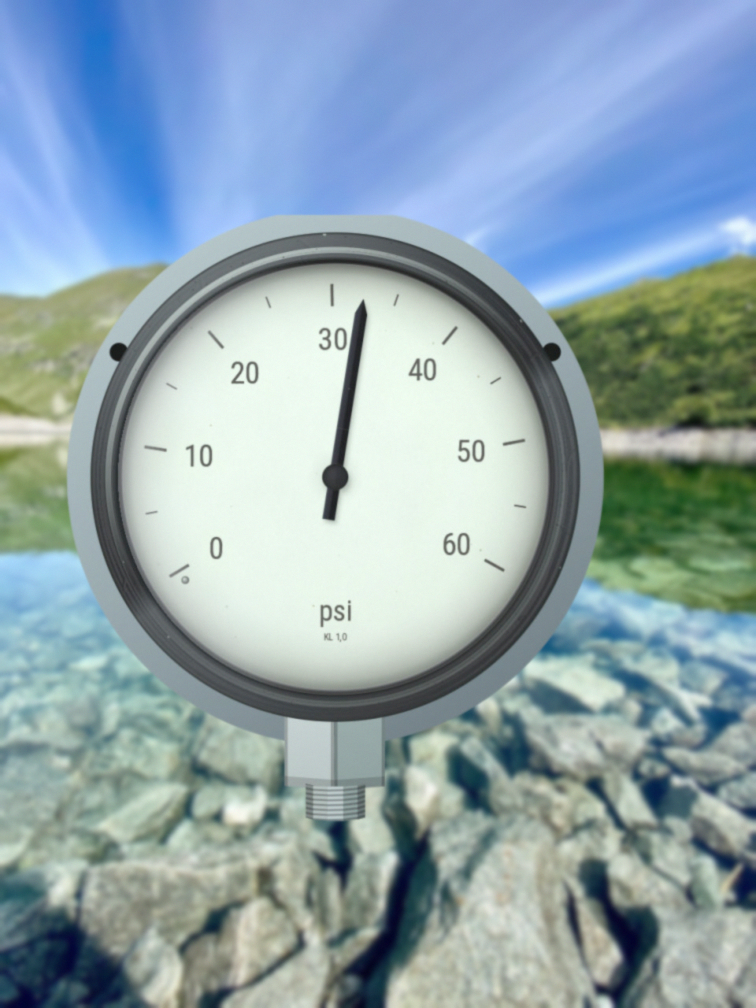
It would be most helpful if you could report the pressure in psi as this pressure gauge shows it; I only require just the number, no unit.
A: 32.5
